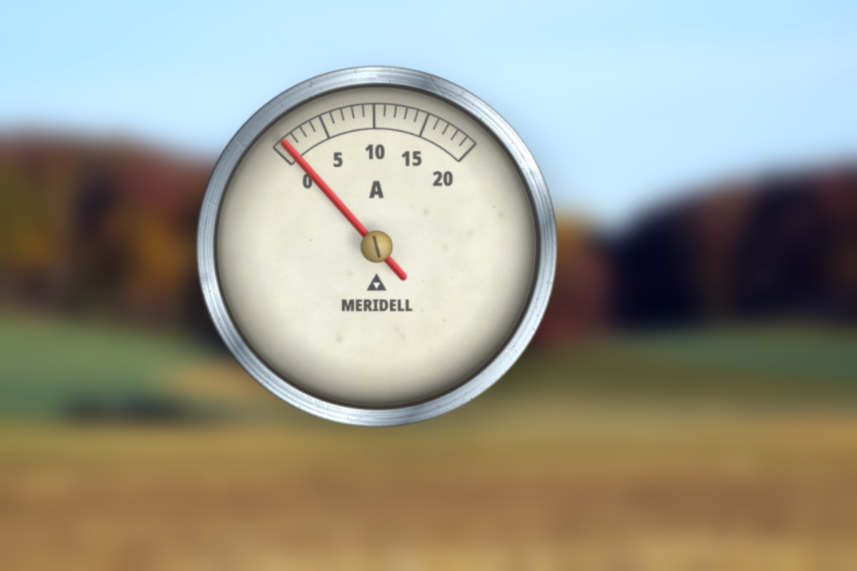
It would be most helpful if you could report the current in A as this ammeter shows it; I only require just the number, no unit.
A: 1
